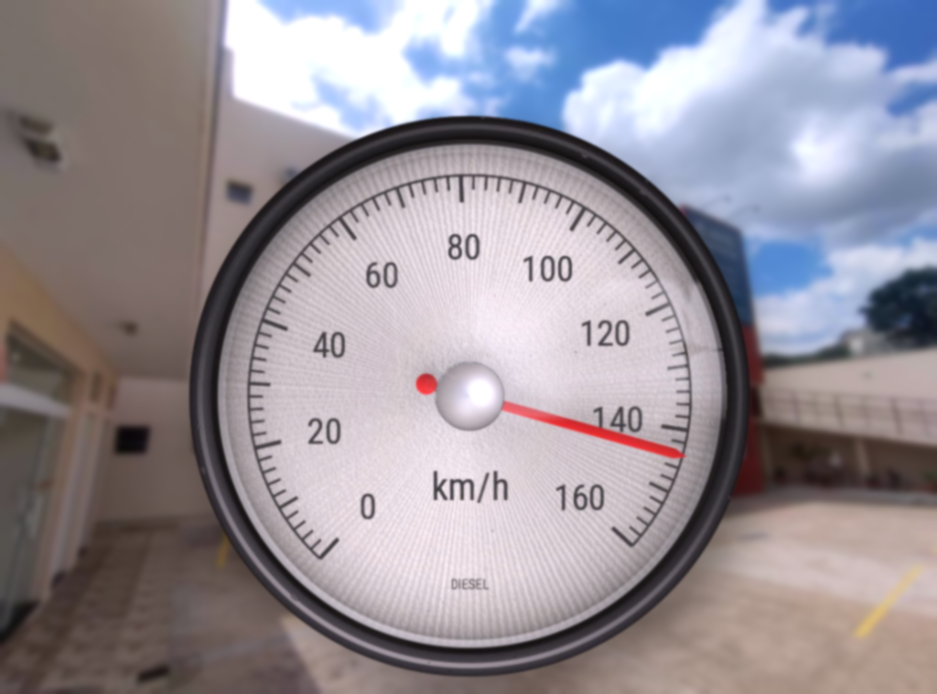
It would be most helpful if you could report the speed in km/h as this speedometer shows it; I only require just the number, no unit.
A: 144
